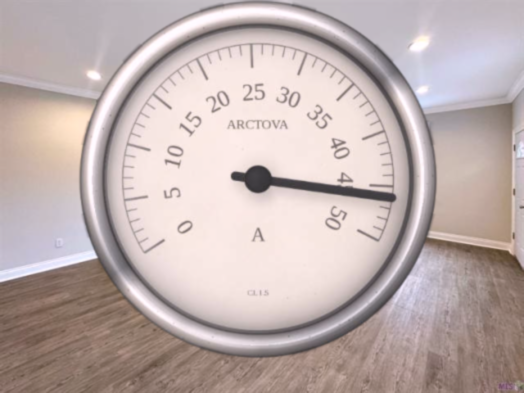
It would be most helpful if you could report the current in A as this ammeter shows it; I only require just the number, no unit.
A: 46
